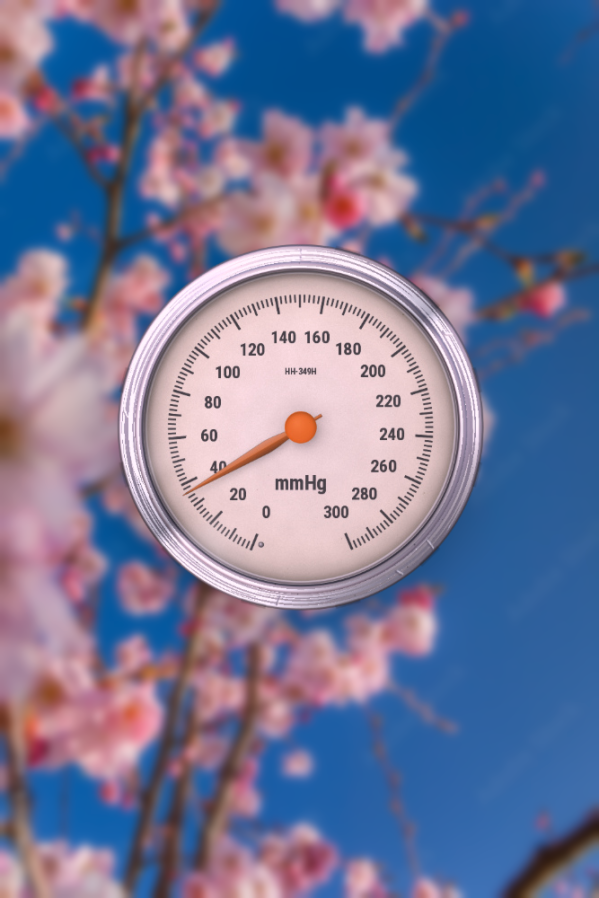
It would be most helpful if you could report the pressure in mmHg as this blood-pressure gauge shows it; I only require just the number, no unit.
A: 36
